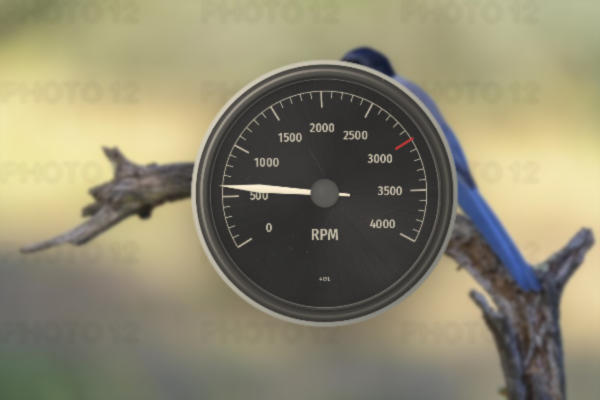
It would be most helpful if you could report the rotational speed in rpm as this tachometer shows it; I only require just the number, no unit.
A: 600
